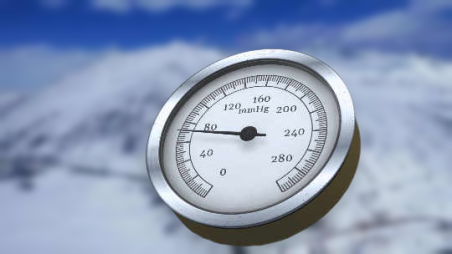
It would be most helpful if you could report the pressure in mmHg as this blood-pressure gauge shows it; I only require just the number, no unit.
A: 70
